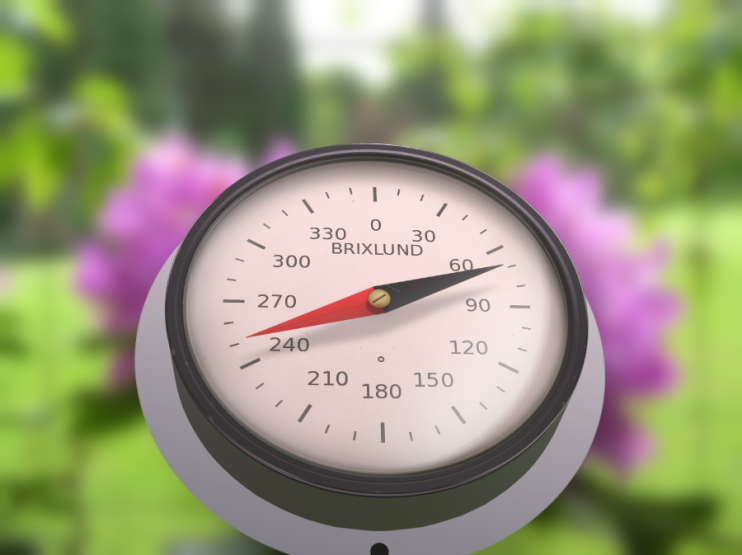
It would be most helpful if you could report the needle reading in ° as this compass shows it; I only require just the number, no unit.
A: 250
